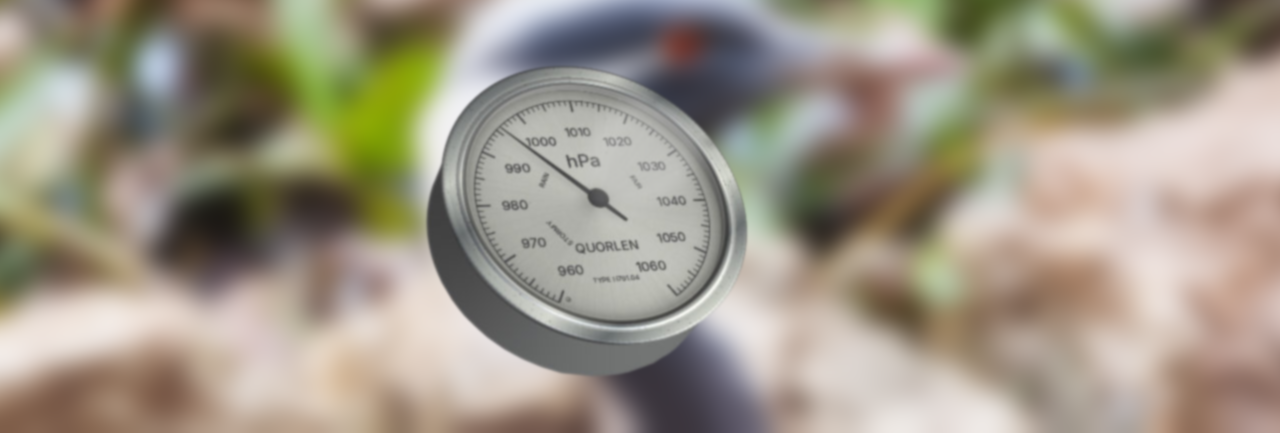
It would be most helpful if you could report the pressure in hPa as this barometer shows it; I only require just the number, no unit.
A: 995
